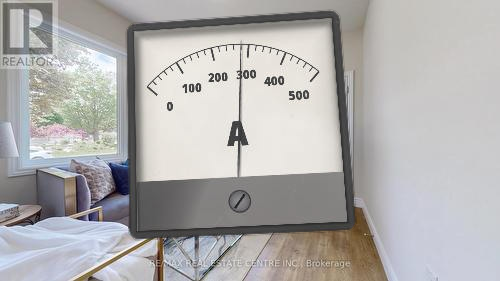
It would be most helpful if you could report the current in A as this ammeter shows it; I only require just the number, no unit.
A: 280
